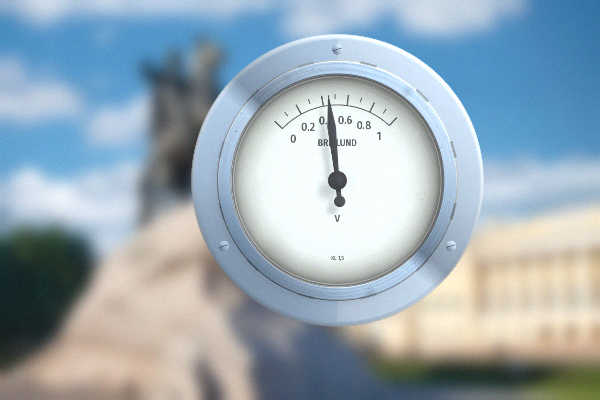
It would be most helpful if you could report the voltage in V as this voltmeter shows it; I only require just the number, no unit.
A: 0.45
